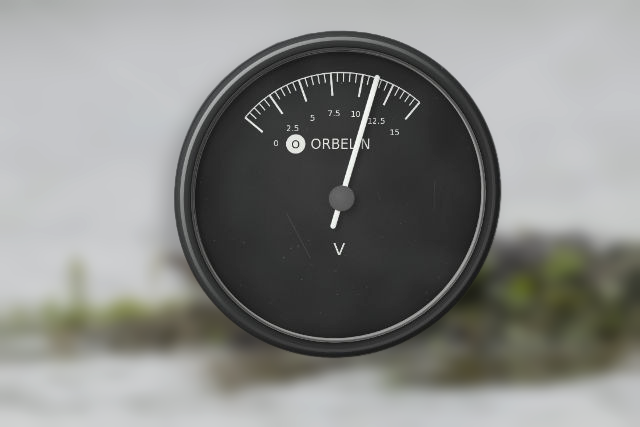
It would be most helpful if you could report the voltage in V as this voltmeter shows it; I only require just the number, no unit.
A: 11
